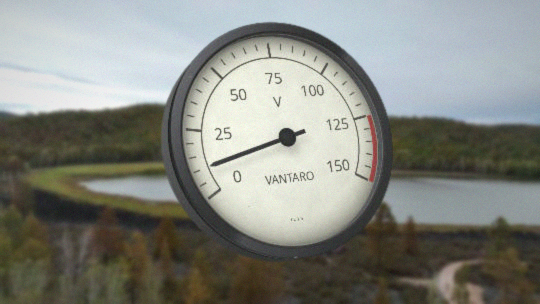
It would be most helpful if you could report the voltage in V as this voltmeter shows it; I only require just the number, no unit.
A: 10
